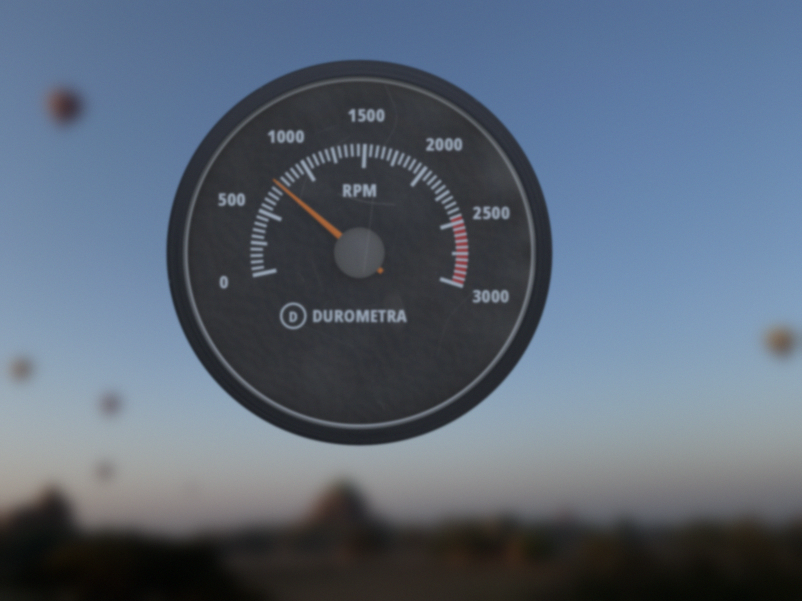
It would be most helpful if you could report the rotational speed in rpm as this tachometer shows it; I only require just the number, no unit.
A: 750
